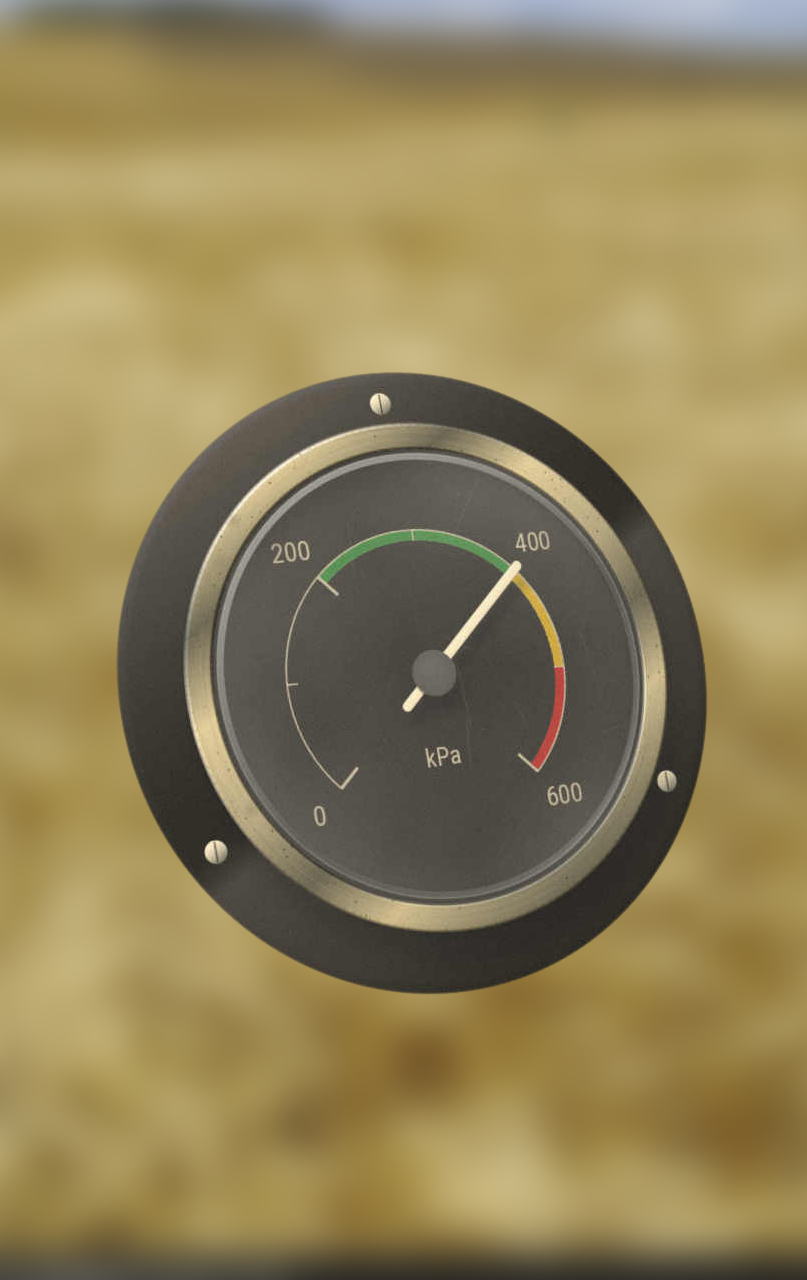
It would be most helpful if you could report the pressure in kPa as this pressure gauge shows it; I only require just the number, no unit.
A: 400
